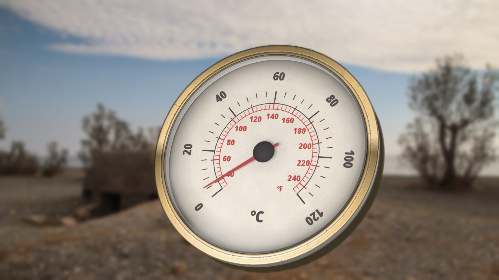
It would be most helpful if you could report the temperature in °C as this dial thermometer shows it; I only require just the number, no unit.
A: 4
